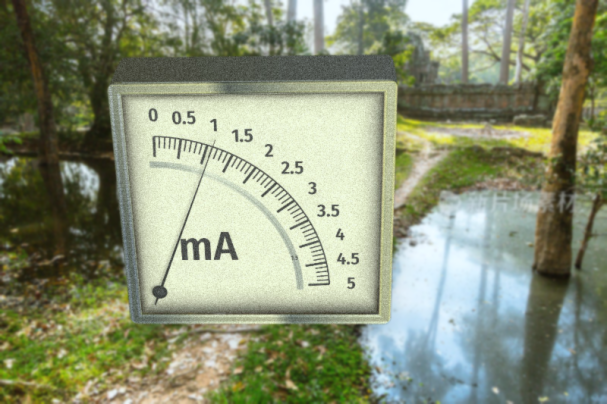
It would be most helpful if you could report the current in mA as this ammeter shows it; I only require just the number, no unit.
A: 1.1
